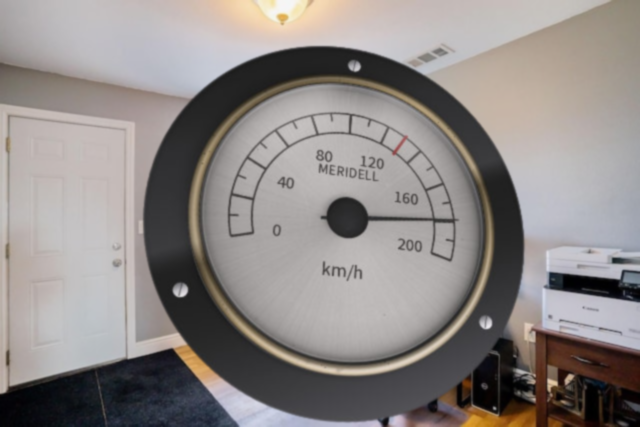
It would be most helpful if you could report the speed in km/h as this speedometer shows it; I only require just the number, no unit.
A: 180
